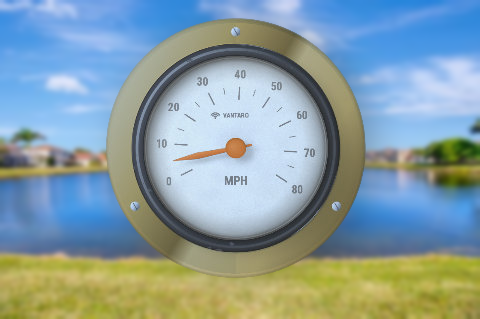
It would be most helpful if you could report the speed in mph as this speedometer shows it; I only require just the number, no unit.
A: 5
